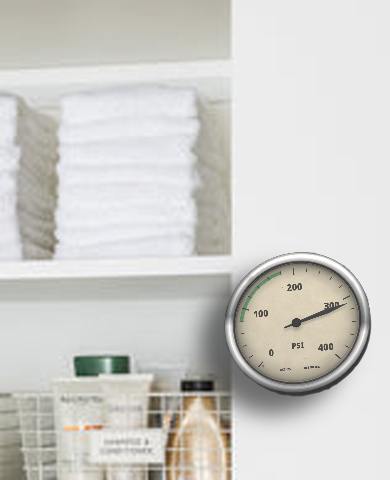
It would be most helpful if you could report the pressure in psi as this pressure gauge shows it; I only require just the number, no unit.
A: 310
